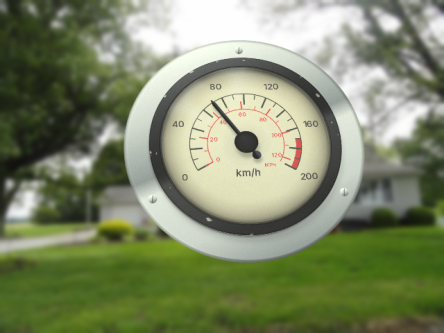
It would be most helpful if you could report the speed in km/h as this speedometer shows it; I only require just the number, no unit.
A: 70
